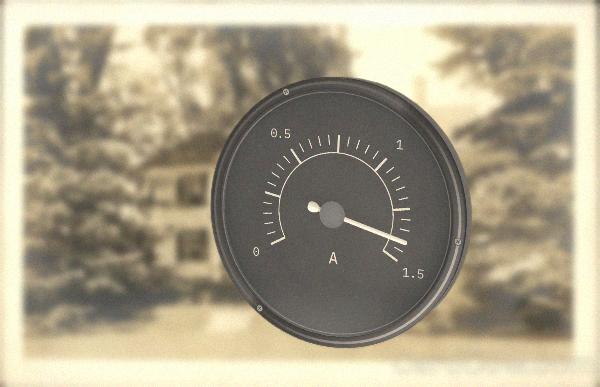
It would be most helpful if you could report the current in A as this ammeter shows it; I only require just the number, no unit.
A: 1.4
